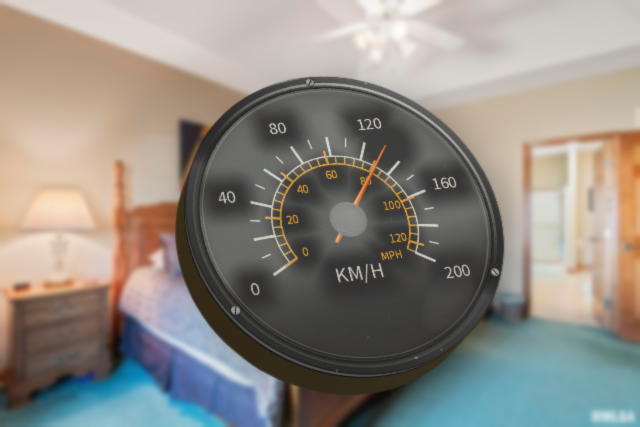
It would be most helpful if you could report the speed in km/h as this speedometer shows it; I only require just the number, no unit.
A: 130
